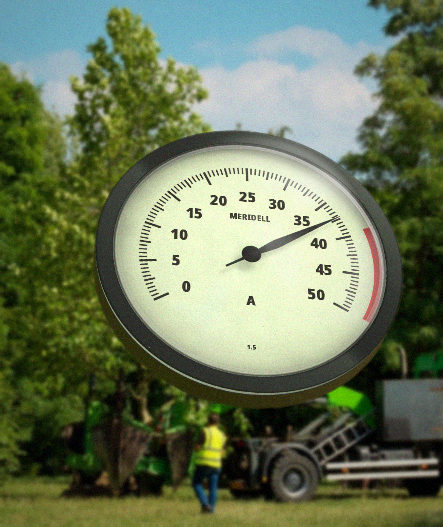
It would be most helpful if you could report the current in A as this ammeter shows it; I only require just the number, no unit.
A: 37.5
